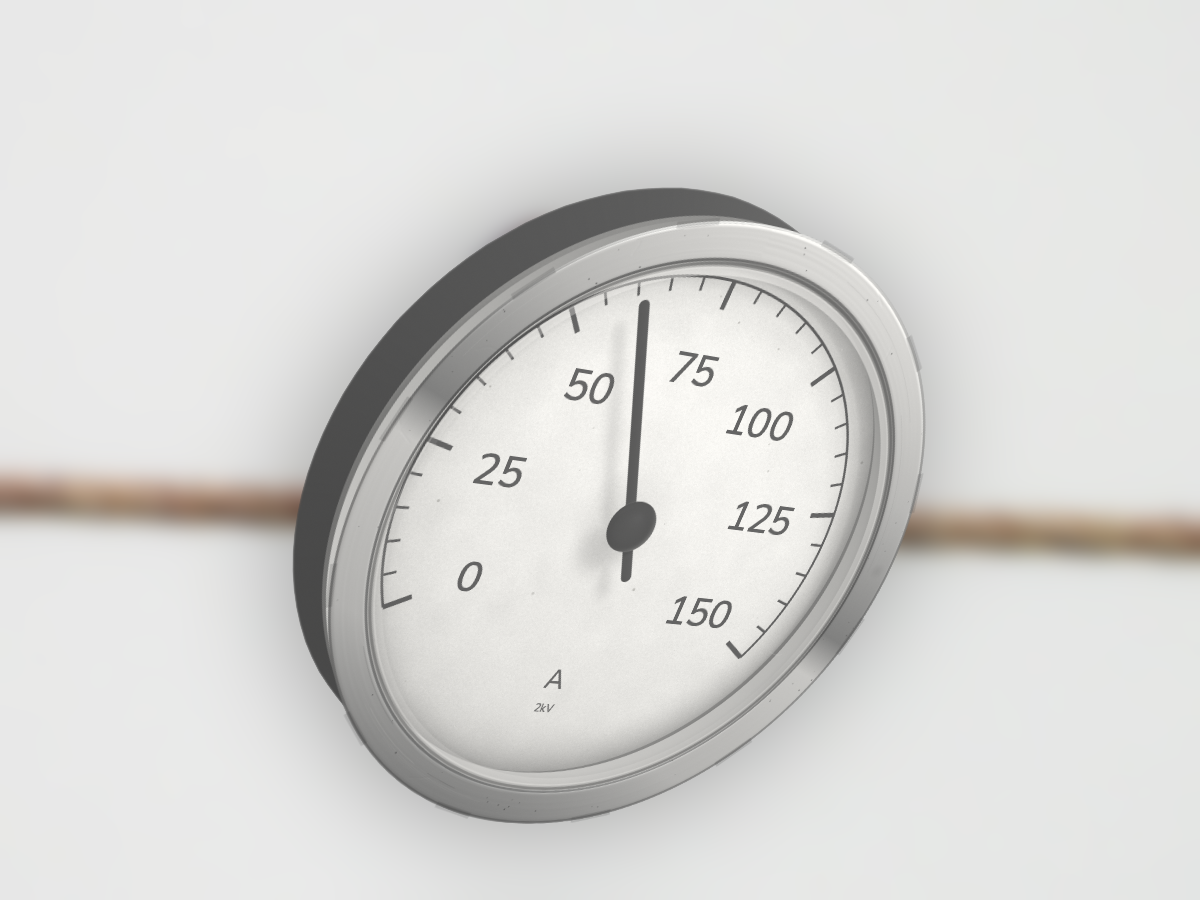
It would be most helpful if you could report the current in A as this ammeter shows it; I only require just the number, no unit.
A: 60
